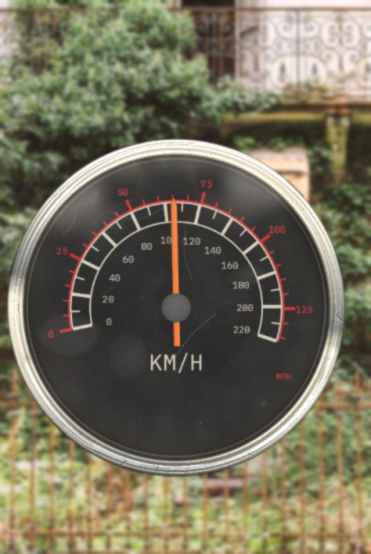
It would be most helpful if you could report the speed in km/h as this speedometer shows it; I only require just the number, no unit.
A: 105
